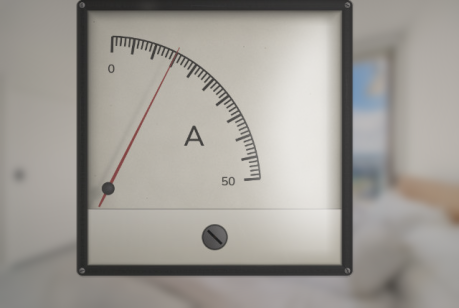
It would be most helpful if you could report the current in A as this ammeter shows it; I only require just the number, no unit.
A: 15
